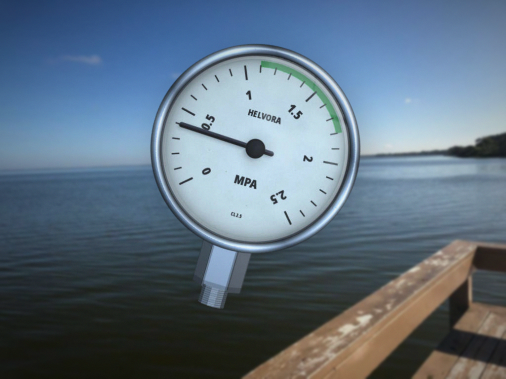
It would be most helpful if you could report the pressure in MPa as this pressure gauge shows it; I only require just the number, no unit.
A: 0.4
